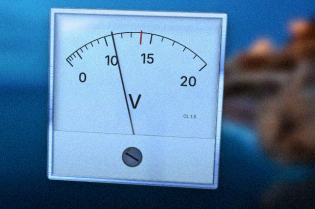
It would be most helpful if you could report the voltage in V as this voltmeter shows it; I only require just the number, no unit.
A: 11
